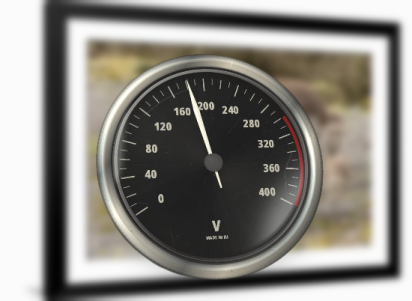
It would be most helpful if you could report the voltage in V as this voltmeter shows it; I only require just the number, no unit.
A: 180
